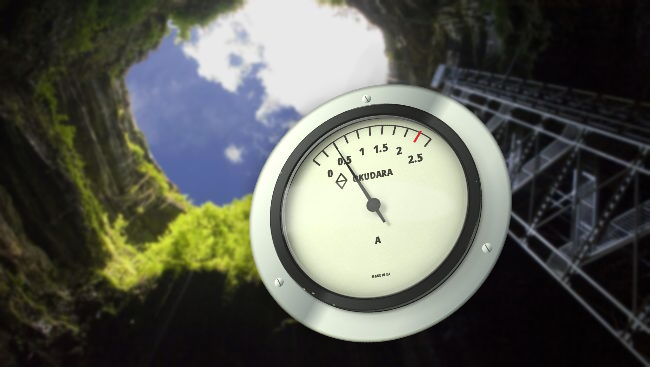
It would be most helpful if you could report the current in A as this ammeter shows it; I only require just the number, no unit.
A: 0.5
